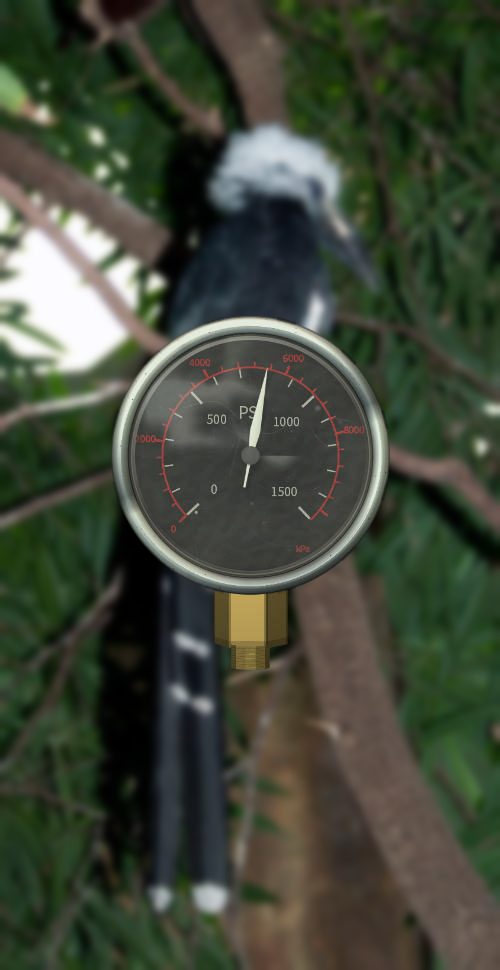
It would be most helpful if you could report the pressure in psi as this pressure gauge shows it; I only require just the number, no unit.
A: 800
